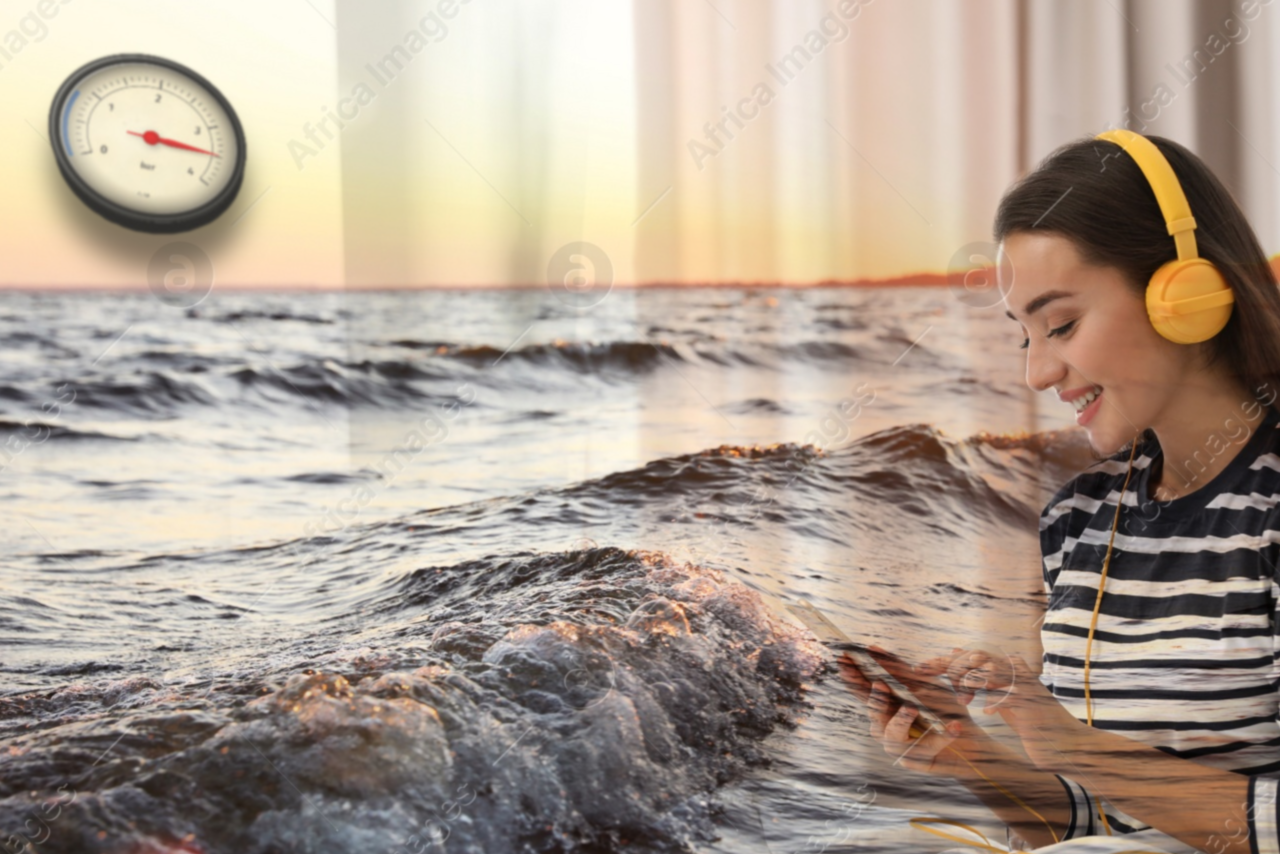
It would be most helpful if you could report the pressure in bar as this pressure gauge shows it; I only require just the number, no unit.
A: 3.5
